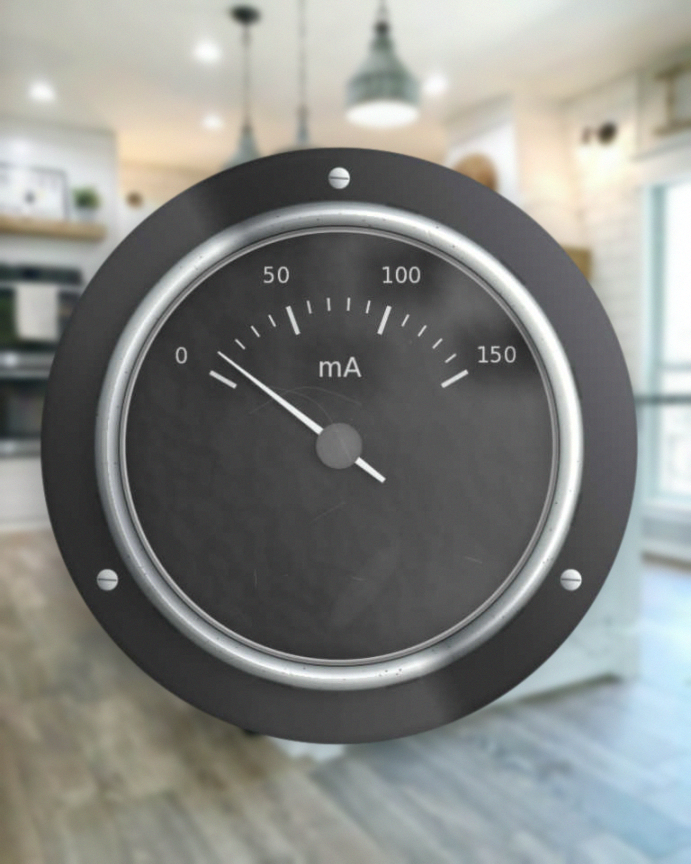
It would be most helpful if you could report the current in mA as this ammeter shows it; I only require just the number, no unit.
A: 10
